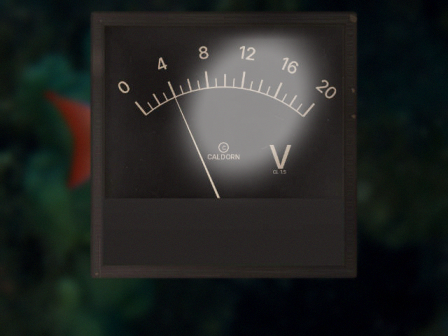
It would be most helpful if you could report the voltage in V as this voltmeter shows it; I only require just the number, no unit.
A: 4
